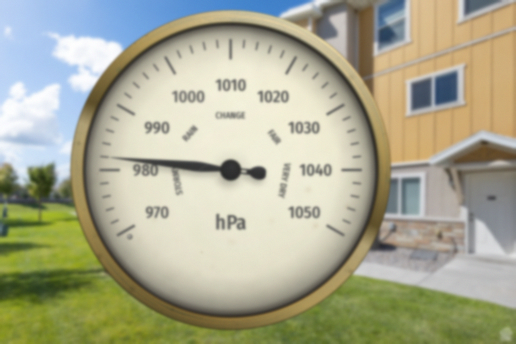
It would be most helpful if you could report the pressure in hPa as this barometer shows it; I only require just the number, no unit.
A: 982
